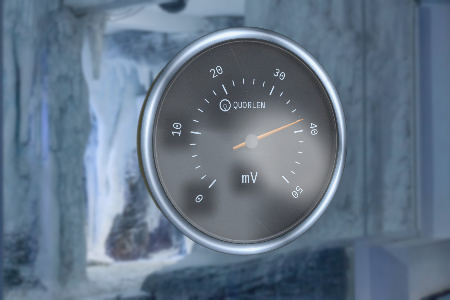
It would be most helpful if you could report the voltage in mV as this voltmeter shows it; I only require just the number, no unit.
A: 38
